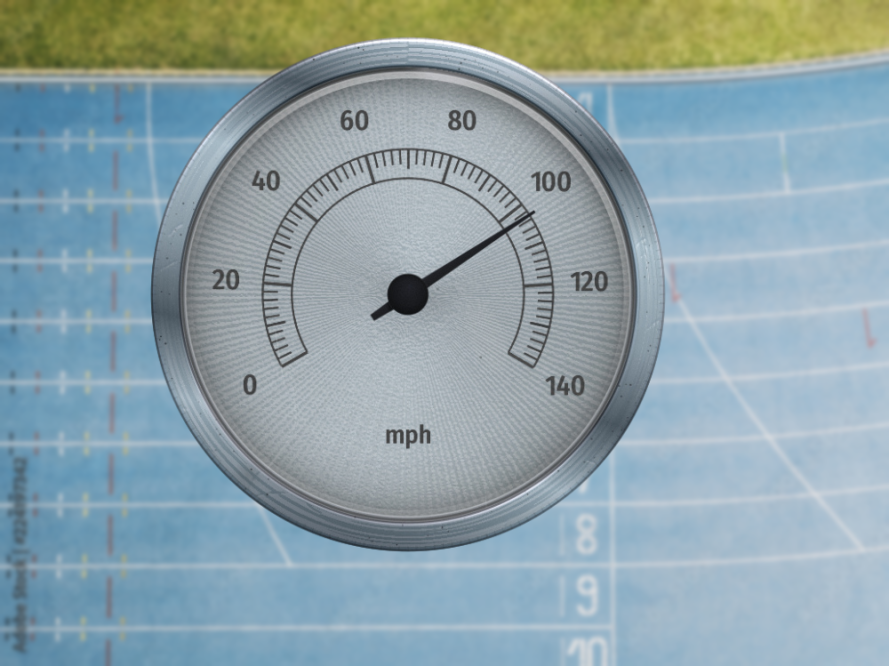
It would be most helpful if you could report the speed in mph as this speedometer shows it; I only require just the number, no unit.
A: 103
